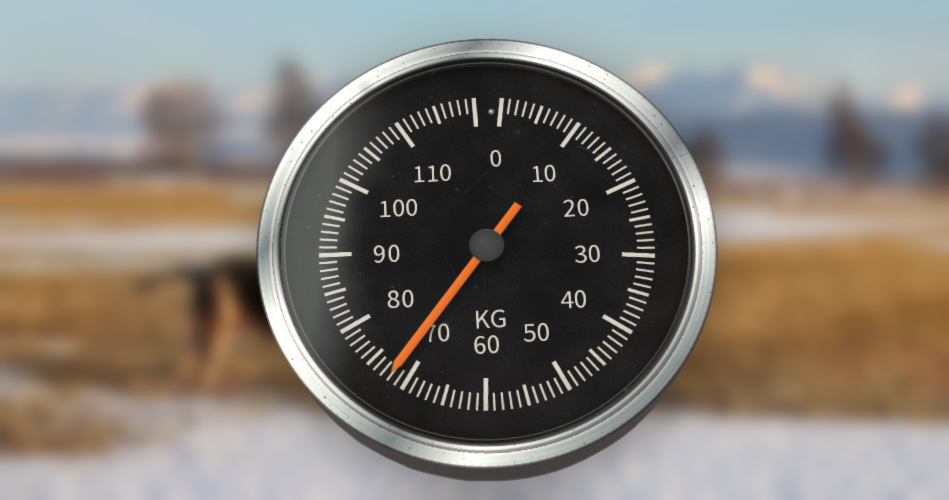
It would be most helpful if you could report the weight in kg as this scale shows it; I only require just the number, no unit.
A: 72
